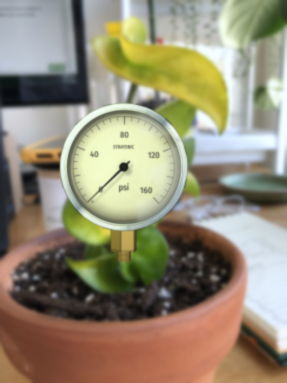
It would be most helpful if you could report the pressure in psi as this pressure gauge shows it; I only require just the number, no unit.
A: 0
